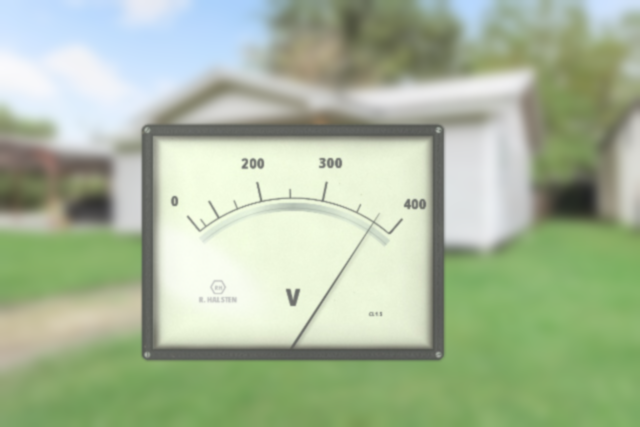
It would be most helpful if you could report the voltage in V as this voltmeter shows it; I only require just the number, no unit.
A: 375
